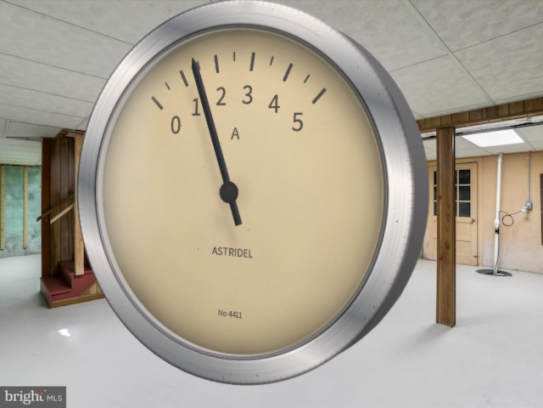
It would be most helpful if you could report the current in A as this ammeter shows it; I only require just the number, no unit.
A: 1.5
